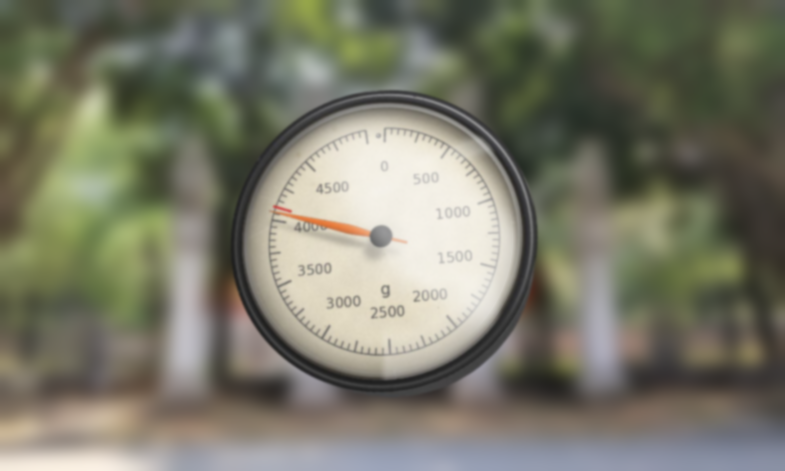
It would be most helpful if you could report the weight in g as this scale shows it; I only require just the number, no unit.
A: 4050
